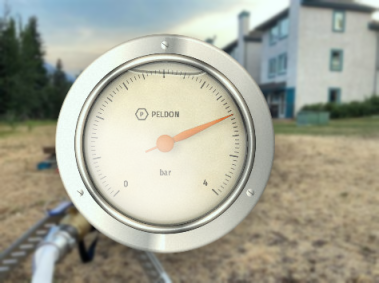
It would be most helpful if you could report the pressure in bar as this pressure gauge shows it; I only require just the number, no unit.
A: 3
